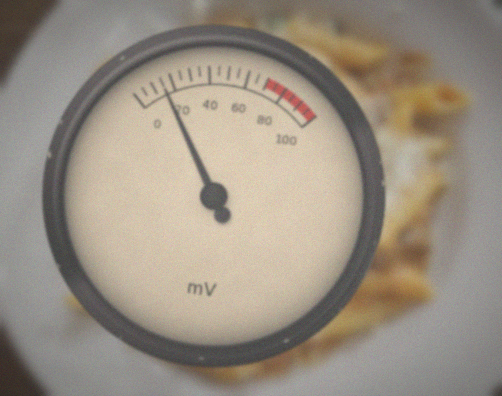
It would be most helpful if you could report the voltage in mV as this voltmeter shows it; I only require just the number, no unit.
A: 15
